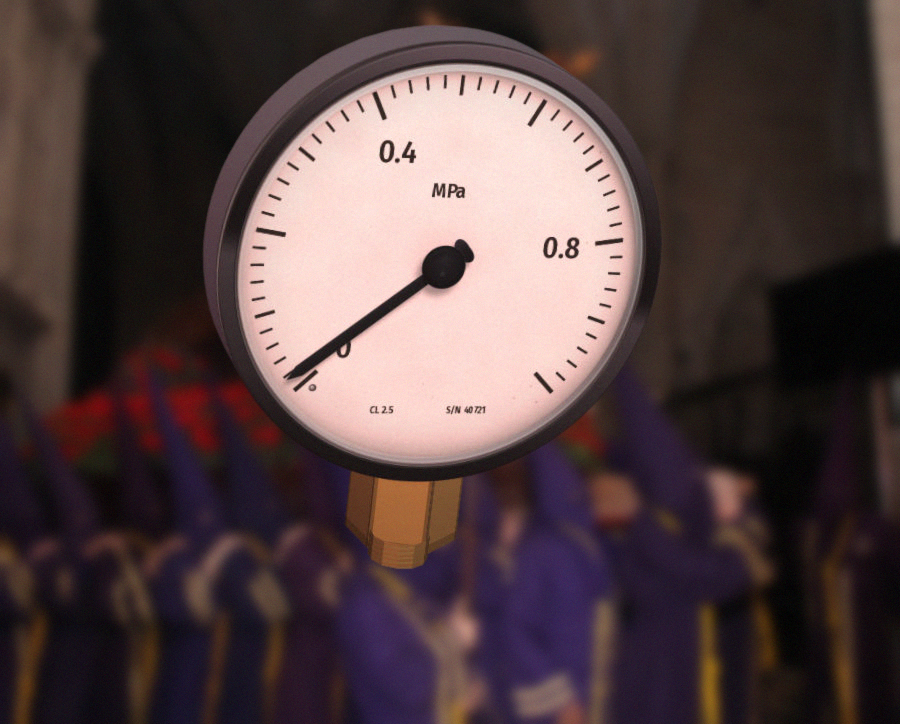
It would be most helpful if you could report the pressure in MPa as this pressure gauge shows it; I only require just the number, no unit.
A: 0.02
